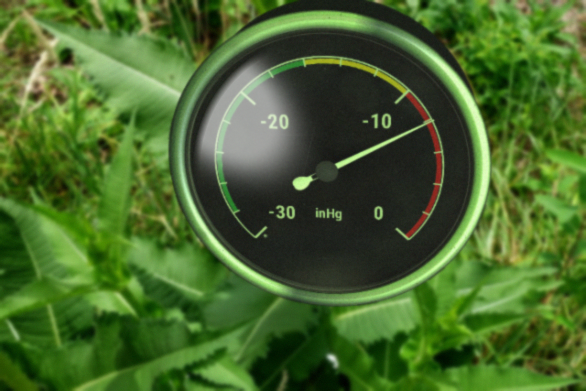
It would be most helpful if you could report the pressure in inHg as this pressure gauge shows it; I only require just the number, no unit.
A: -8
